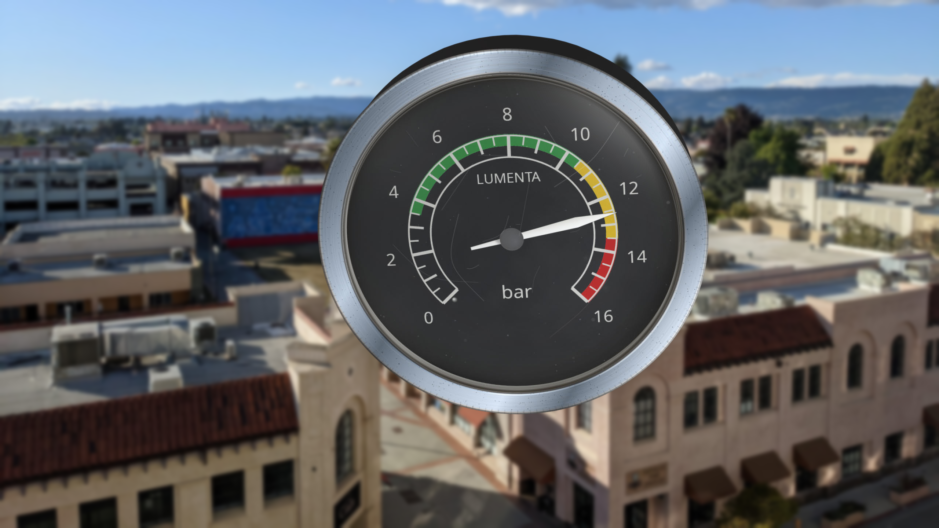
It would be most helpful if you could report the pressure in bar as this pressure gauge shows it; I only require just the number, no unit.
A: 12.5
